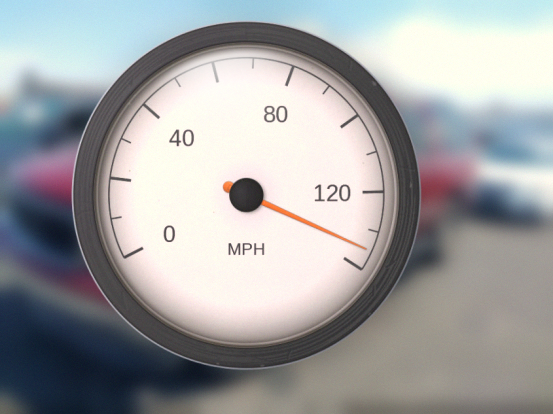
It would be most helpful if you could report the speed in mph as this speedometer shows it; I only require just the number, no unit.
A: 135
